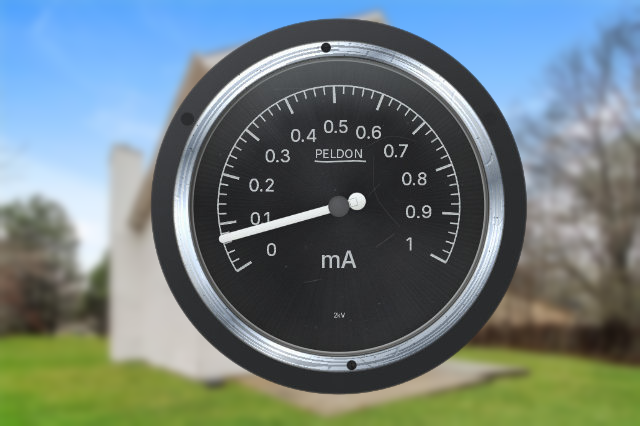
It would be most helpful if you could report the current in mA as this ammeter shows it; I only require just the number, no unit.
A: 0.07
